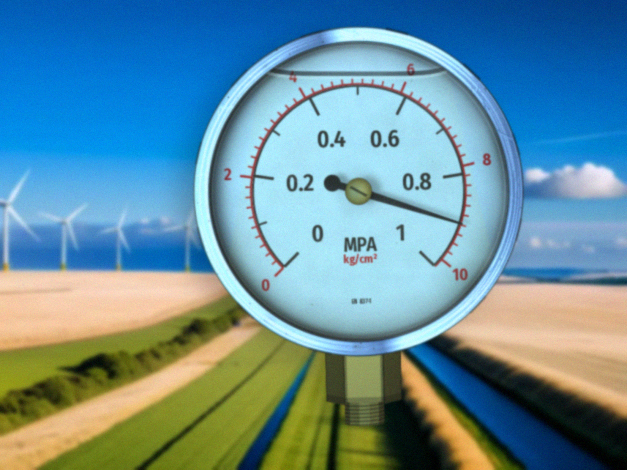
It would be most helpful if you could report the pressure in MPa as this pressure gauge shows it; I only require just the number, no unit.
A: 0.9
